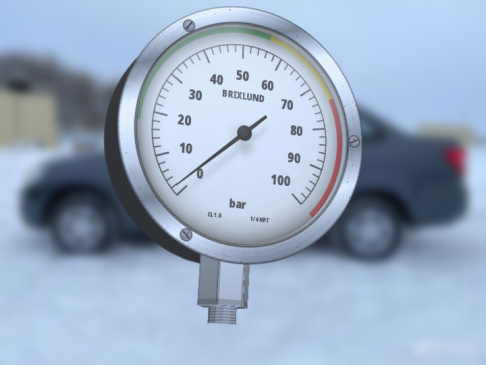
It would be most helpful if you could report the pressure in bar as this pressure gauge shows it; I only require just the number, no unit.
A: 2
